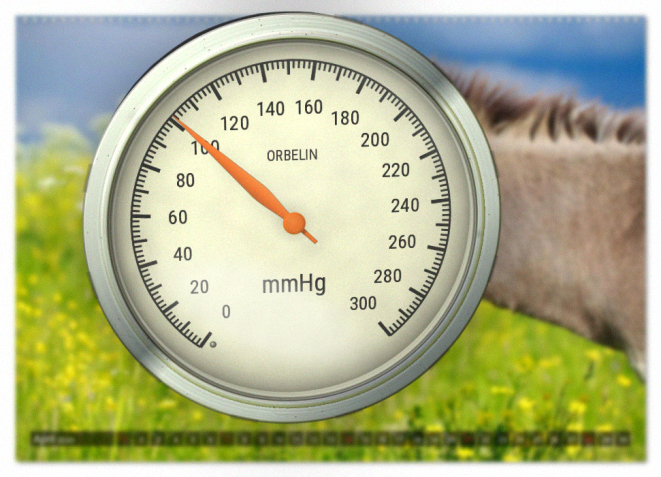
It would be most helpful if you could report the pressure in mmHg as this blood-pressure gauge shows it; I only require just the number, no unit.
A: 102
